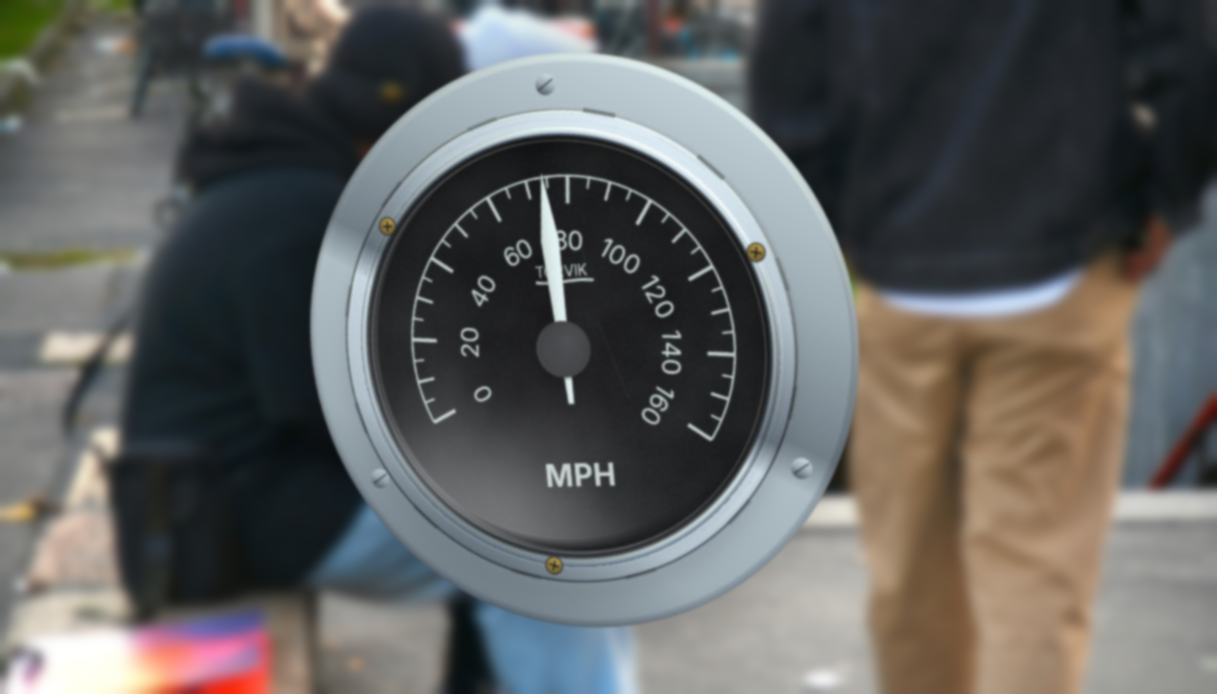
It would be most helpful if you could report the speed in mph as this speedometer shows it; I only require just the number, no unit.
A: 75
